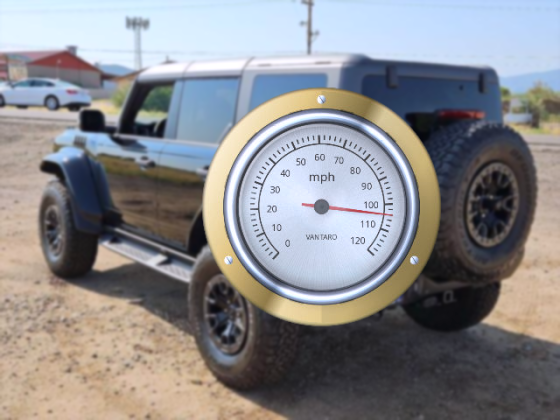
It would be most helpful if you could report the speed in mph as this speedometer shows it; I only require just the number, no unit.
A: 104
